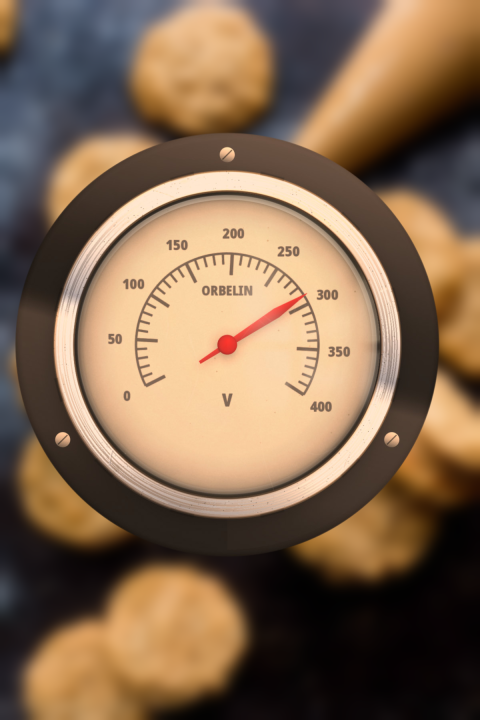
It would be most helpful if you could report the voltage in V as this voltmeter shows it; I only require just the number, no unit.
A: 290
